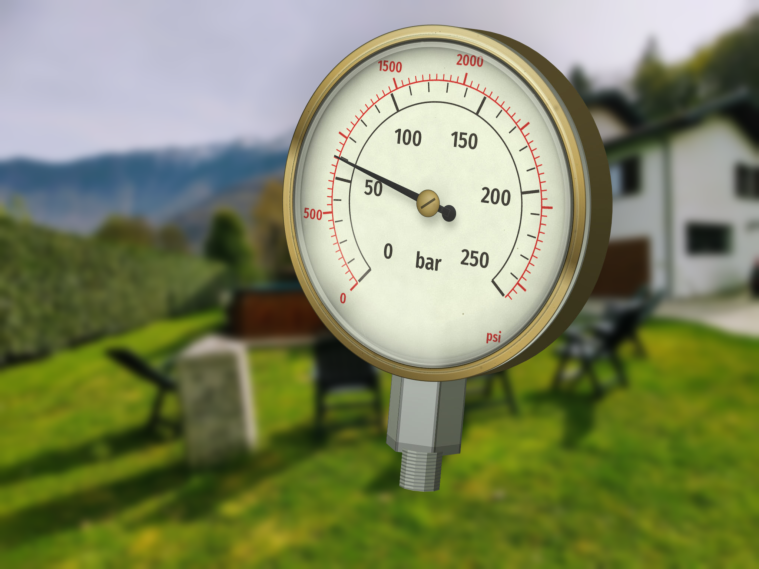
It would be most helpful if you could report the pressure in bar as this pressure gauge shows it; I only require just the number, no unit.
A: 60
